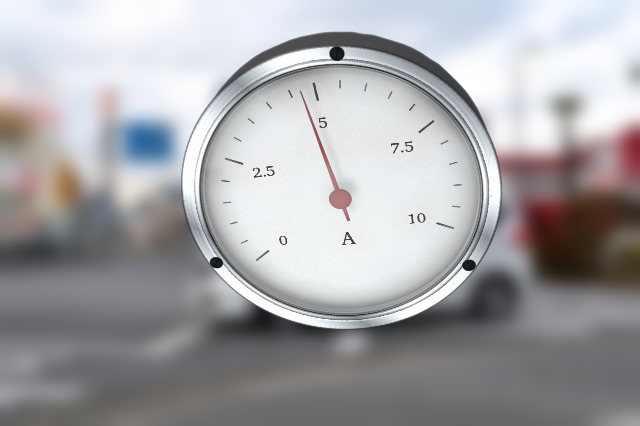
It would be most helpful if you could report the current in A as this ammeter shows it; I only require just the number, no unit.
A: 4.75
